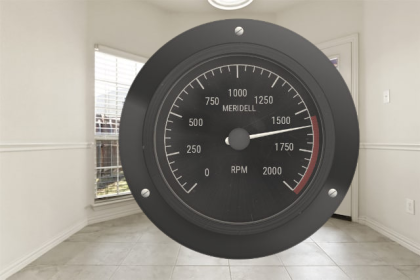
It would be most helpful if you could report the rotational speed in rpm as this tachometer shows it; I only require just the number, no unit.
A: 1600
